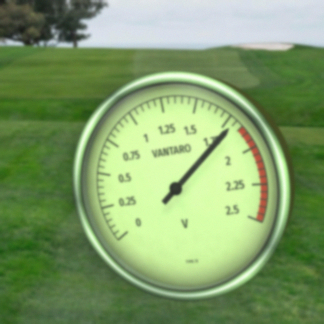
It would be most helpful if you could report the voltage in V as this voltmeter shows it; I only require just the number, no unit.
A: 1.8
